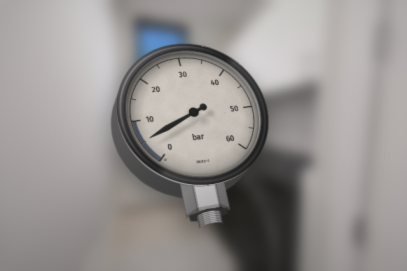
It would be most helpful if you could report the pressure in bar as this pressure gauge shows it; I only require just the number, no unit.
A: 5
